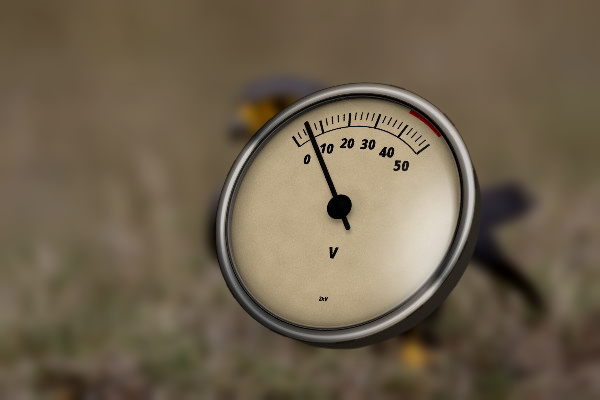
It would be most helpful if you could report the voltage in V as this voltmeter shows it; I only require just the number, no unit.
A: 6
